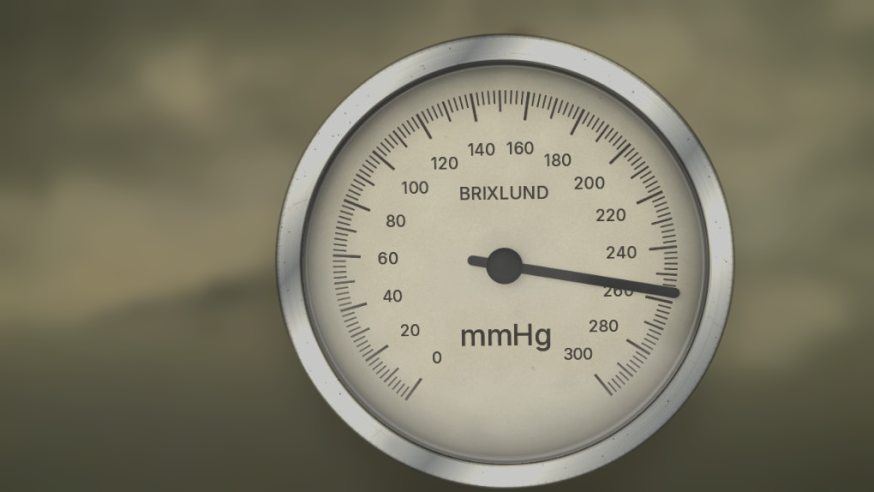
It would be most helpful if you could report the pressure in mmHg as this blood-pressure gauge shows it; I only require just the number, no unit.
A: 256
